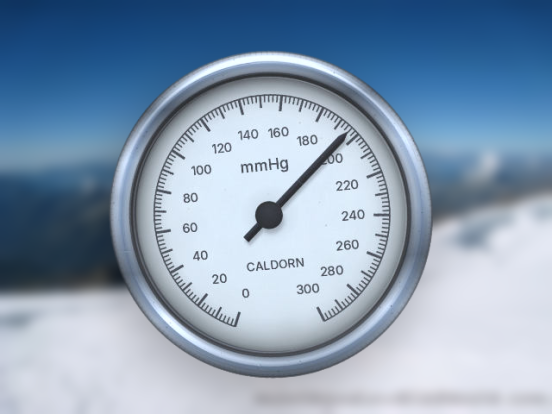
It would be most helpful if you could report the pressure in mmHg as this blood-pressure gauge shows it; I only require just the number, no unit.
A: 196
